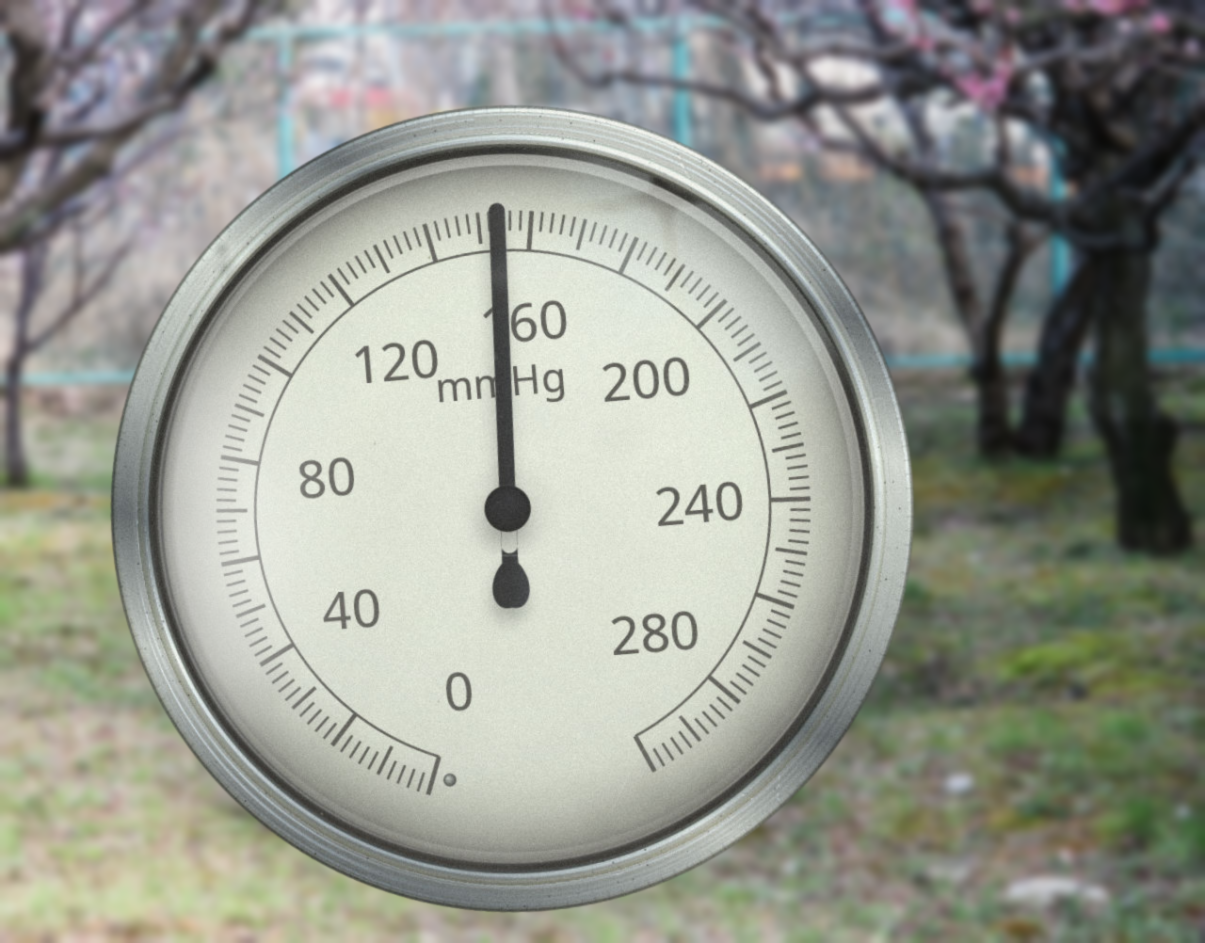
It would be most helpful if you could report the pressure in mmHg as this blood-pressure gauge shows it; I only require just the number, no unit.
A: 154
